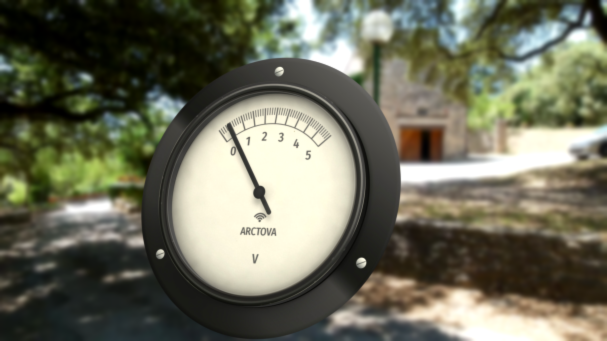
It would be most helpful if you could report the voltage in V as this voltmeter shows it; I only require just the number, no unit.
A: 0.5
